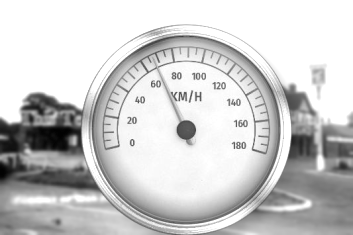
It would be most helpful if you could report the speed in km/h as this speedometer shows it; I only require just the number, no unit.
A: 67.5
